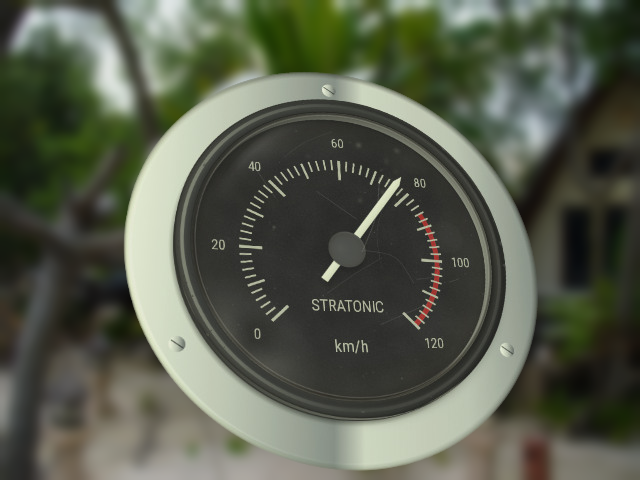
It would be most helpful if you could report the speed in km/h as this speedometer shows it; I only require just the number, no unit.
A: 76
